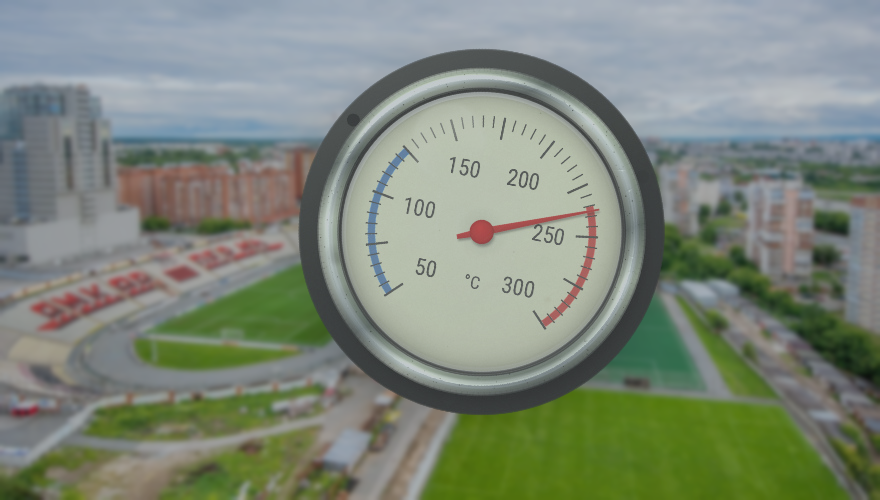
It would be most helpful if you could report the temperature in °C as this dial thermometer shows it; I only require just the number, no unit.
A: 237.5
